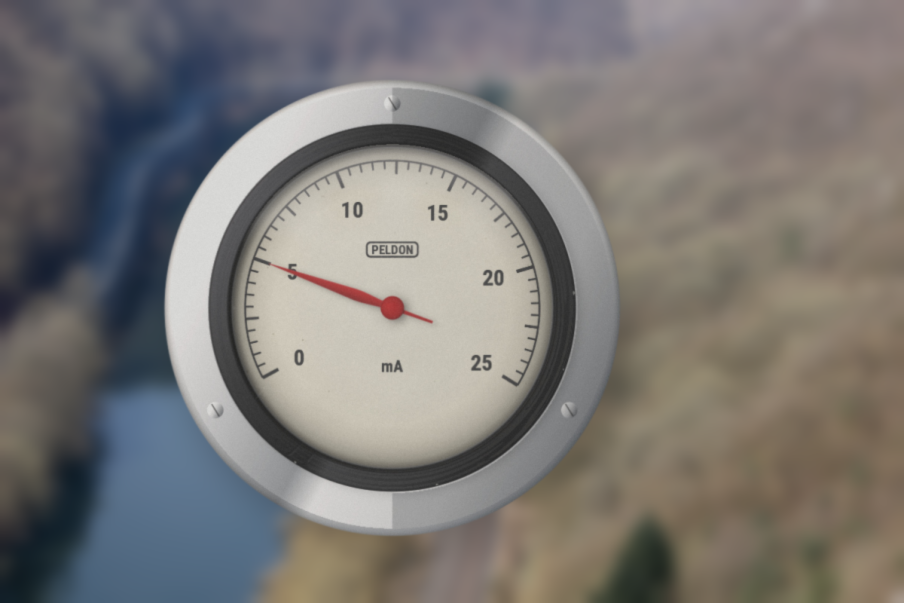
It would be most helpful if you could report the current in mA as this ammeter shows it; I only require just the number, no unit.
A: 5
